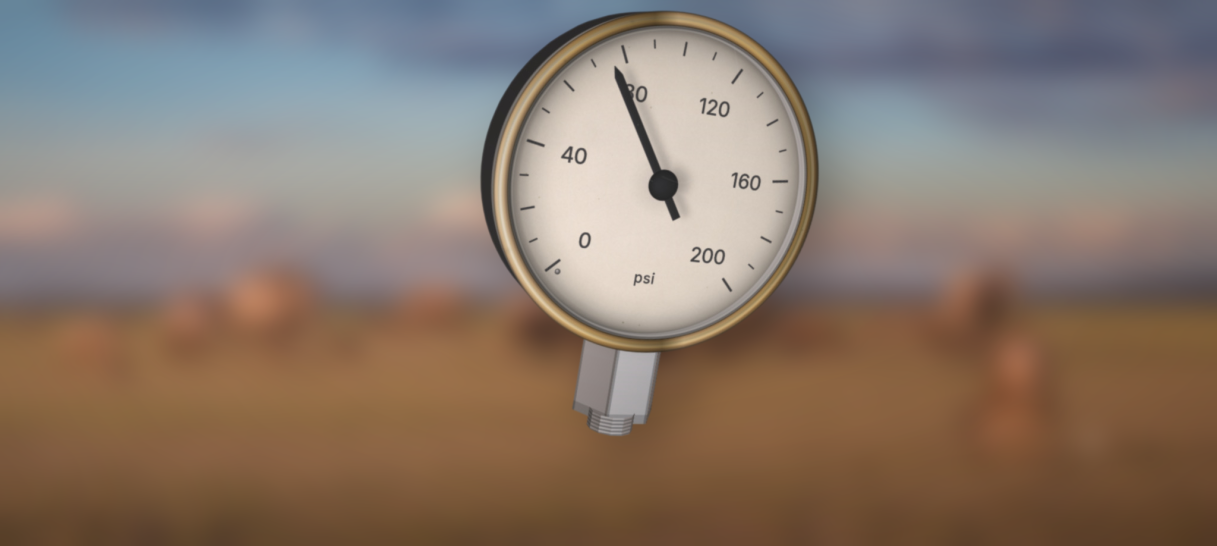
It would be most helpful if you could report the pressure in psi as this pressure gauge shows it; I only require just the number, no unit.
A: 75
